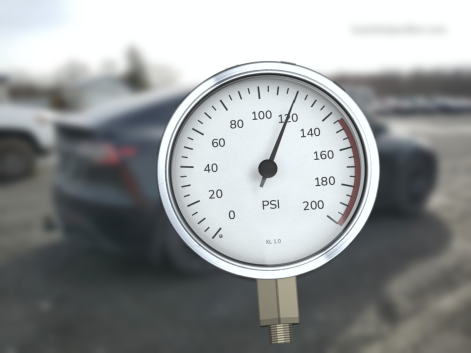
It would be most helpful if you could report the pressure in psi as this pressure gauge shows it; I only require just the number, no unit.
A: 120
